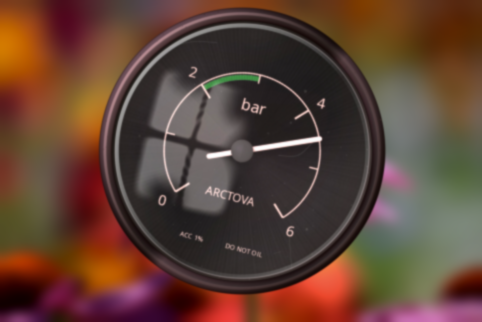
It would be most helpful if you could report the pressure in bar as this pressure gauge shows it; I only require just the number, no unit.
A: 4.5
